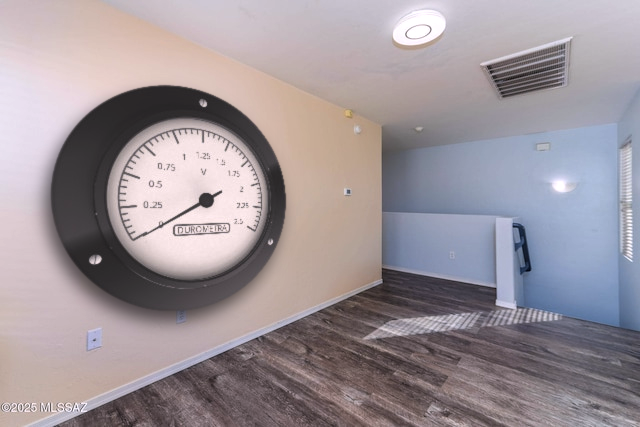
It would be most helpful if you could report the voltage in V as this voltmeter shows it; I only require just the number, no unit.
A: 0
